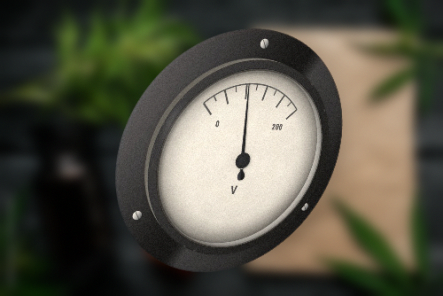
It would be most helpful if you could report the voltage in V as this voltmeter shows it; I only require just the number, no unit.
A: 80
